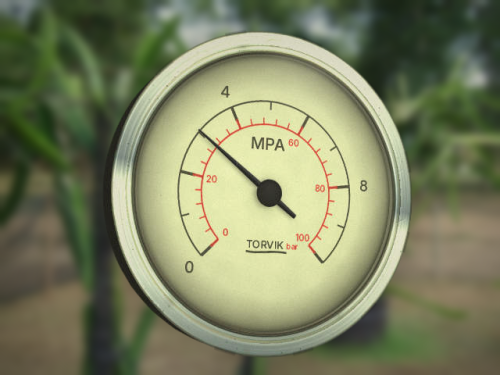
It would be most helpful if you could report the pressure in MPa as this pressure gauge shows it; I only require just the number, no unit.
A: 3
